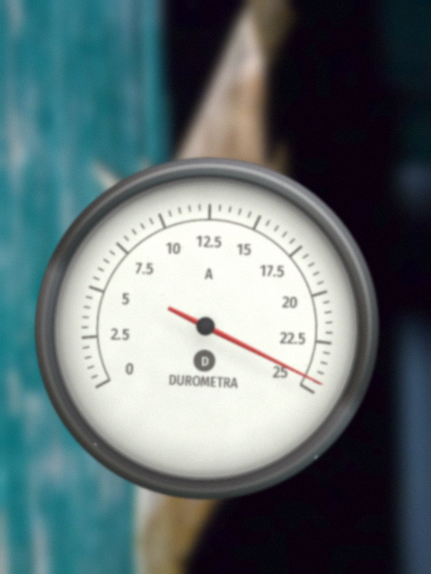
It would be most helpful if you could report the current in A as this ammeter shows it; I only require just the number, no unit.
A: 24.5
